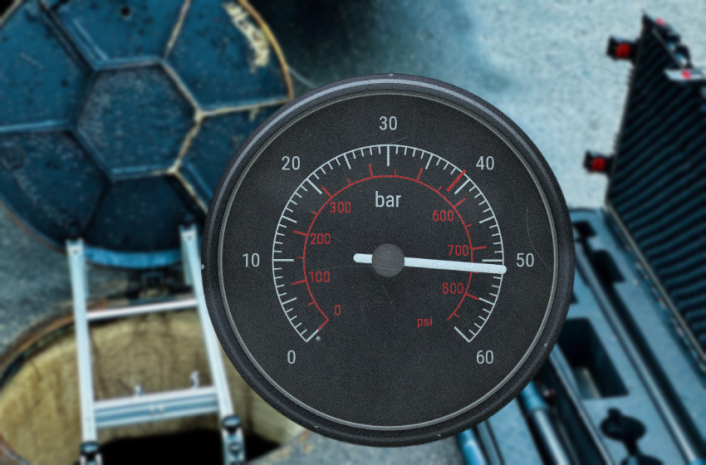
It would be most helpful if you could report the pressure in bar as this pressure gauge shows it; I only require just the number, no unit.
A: 51
